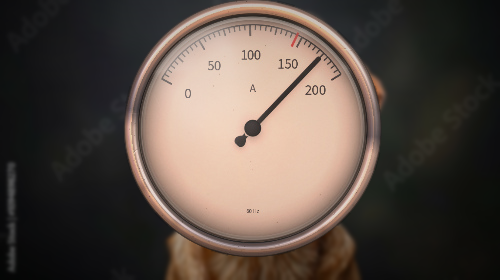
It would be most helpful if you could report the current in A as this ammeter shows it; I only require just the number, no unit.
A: 175
